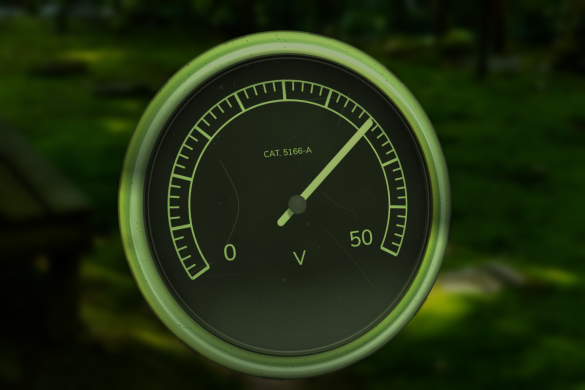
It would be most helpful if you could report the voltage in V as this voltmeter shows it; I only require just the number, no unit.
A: 35
